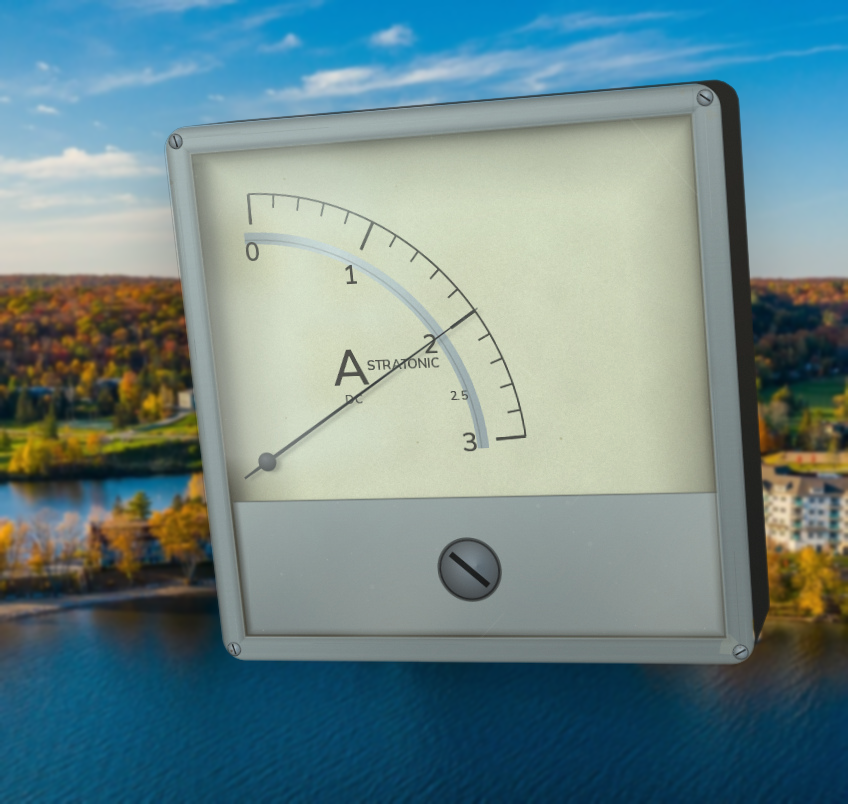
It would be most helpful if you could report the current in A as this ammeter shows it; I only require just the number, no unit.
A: 2
